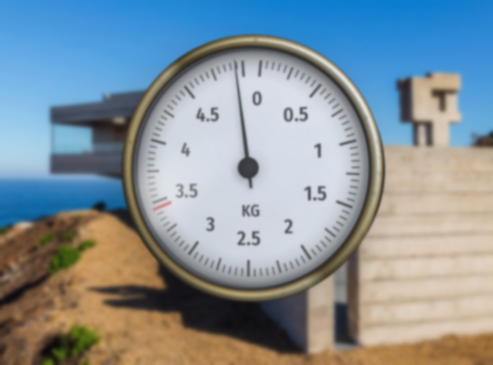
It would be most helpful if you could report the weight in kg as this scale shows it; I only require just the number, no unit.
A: 4.95
